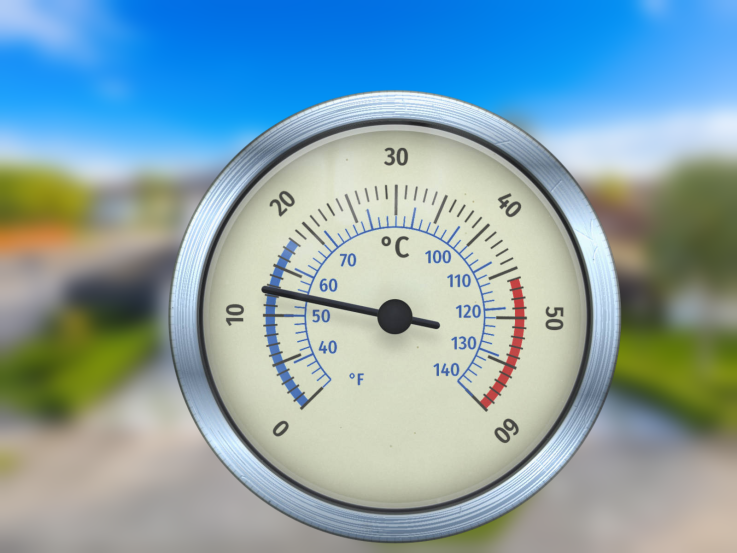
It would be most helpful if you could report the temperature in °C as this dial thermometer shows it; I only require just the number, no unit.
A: 12.5
